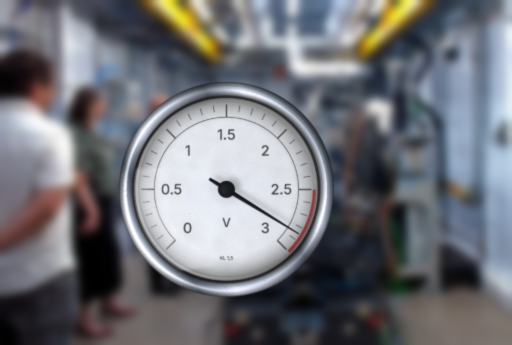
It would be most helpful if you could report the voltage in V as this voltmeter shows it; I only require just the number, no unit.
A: 2.85
